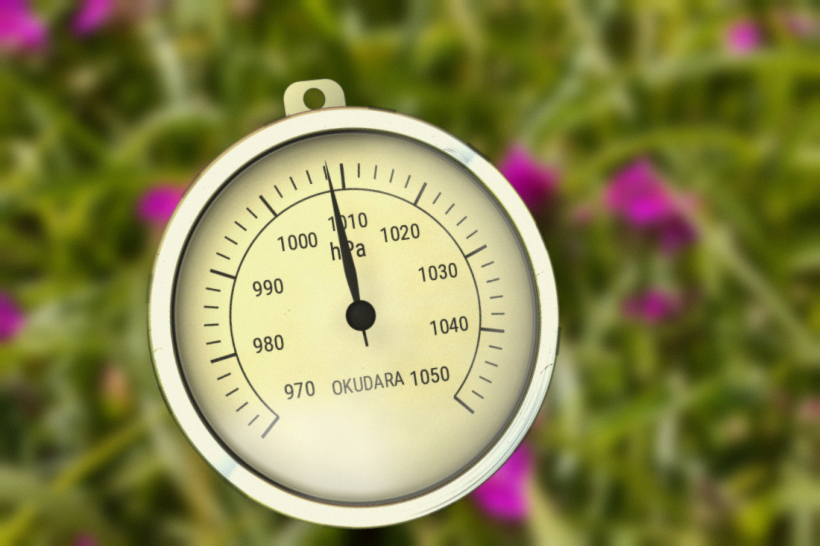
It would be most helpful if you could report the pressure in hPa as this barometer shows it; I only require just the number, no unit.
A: 1008
